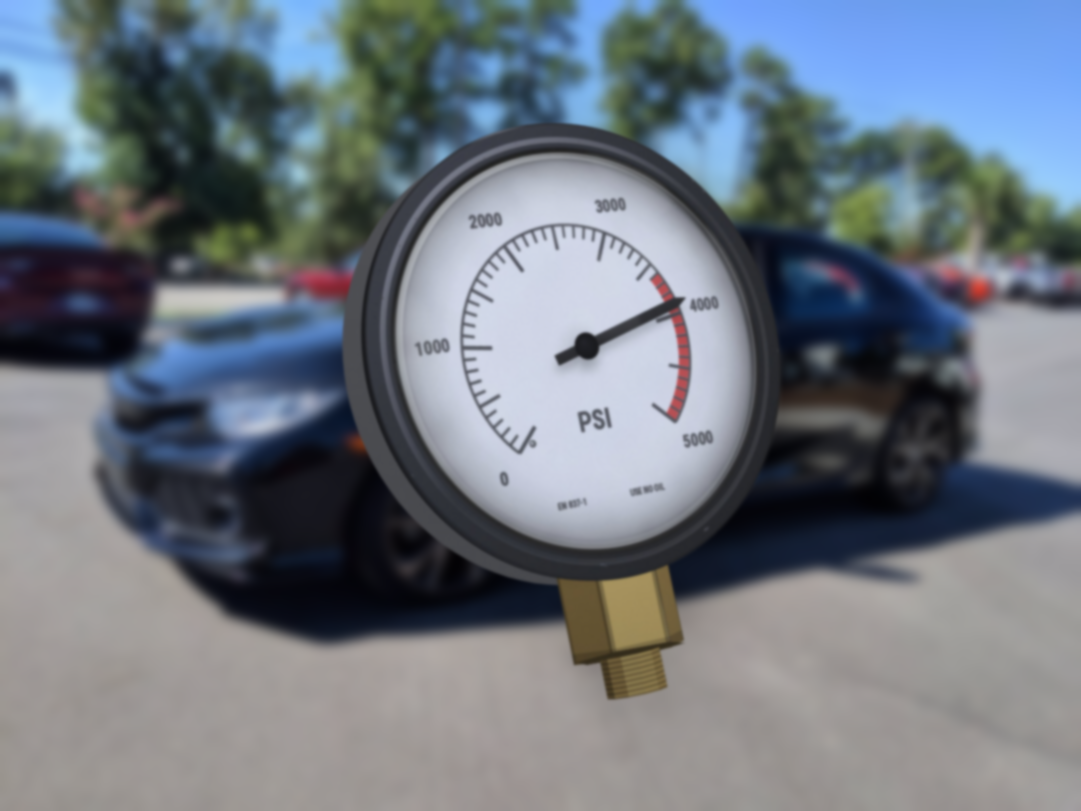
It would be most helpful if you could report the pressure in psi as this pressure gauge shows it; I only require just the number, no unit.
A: 3900
